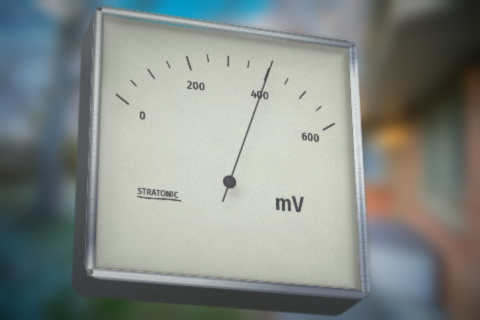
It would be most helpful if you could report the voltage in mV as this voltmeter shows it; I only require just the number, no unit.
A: 400
